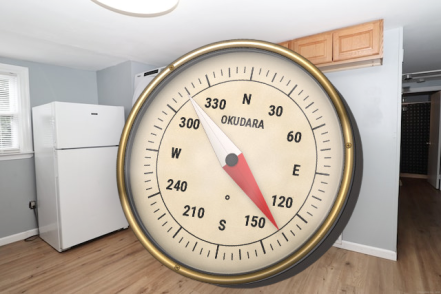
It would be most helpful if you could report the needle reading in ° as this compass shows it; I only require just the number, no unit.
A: 135
